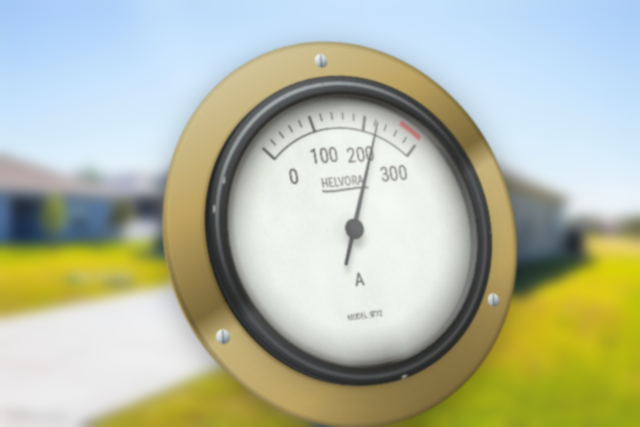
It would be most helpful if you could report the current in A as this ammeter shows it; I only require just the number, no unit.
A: 220
